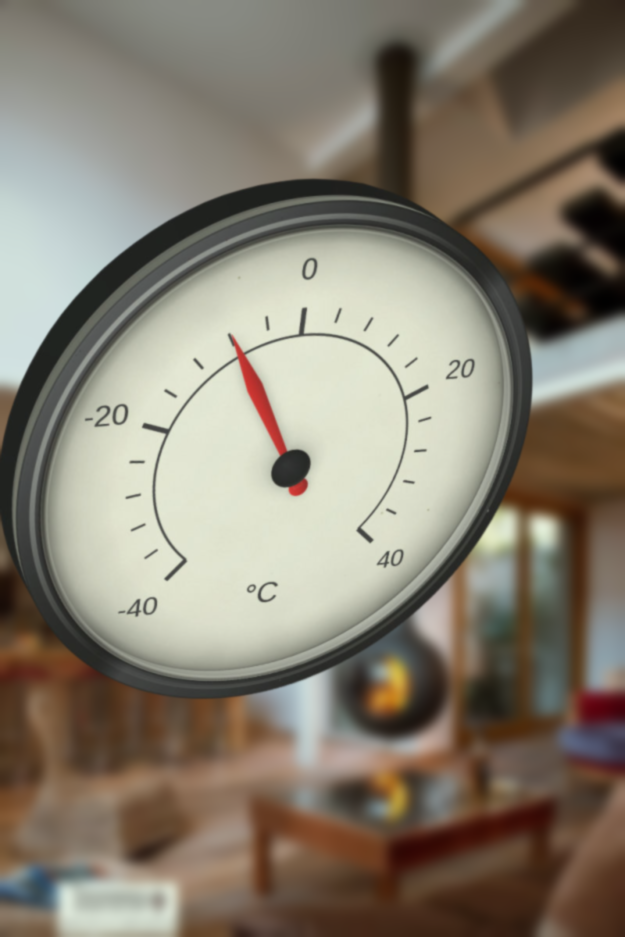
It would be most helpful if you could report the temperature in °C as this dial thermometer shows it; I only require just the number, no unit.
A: -8
